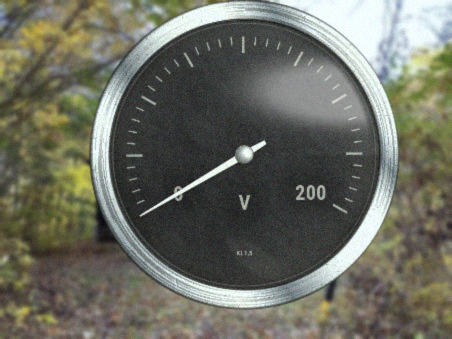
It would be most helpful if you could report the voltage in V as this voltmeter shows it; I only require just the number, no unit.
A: 0
